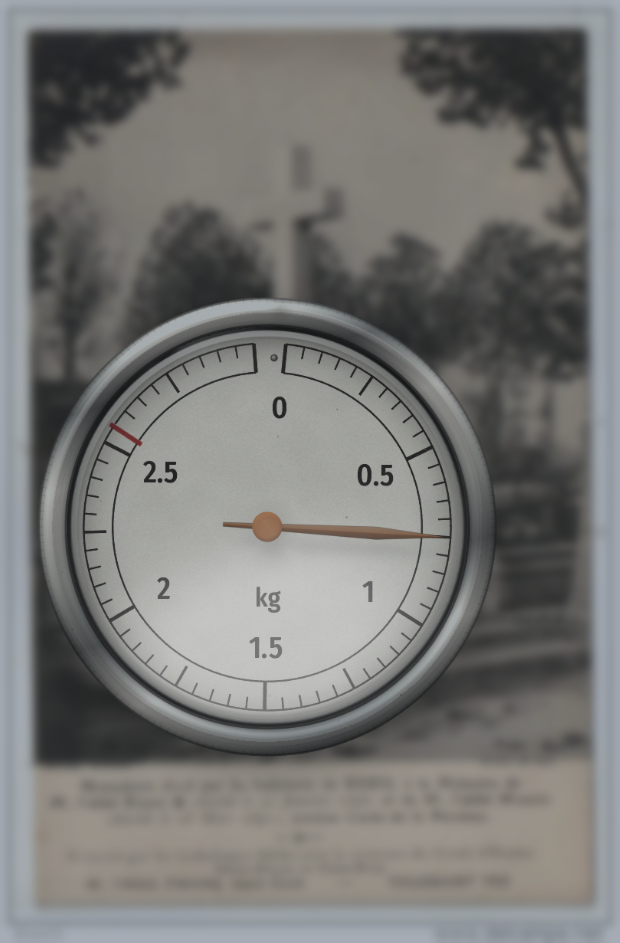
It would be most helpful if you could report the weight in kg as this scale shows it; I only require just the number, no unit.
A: 0.75
